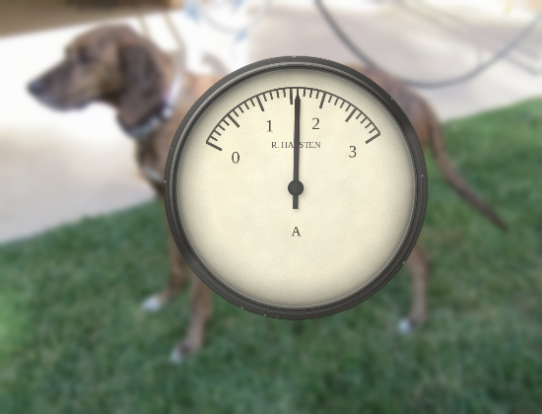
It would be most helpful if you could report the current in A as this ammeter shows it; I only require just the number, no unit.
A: 1.6
